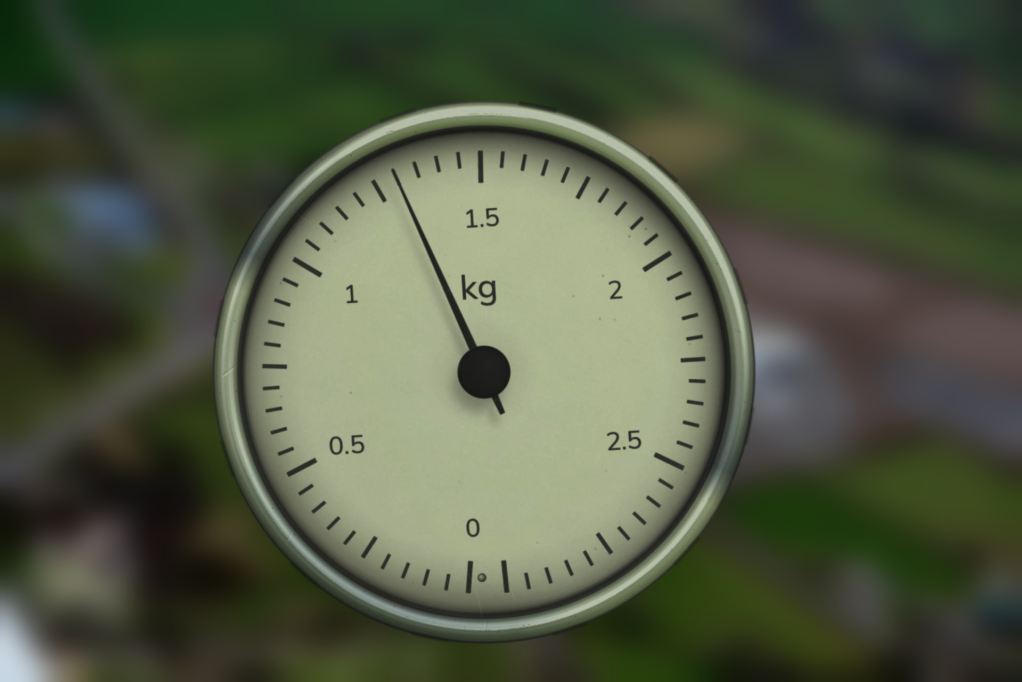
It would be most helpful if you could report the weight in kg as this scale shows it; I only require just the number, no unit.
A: 1.3
